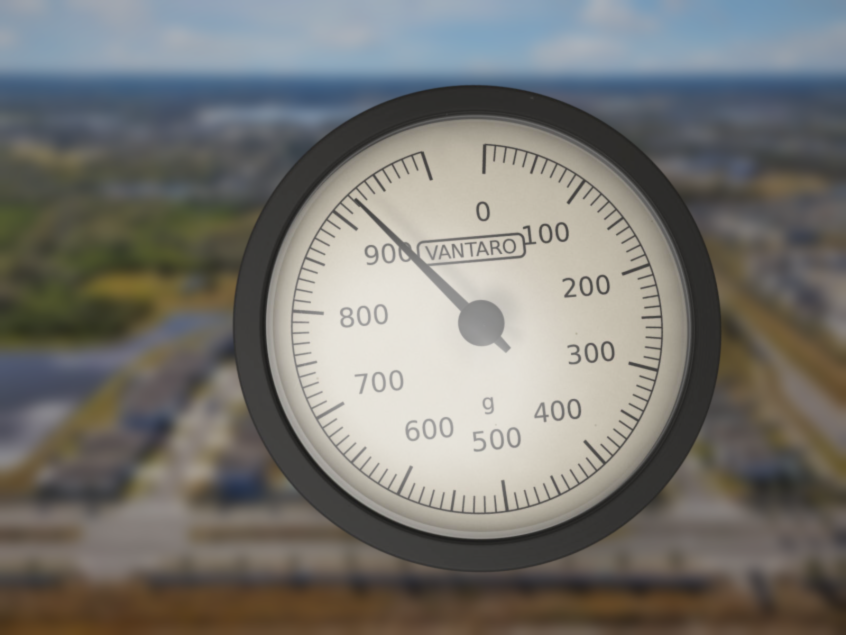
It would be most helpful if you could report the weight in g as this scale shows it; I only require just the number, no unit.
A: 920
